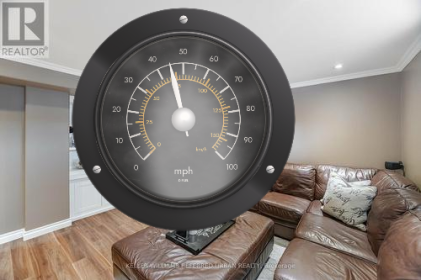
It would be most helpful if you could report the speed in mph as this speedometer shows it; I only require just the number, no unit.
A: 45
